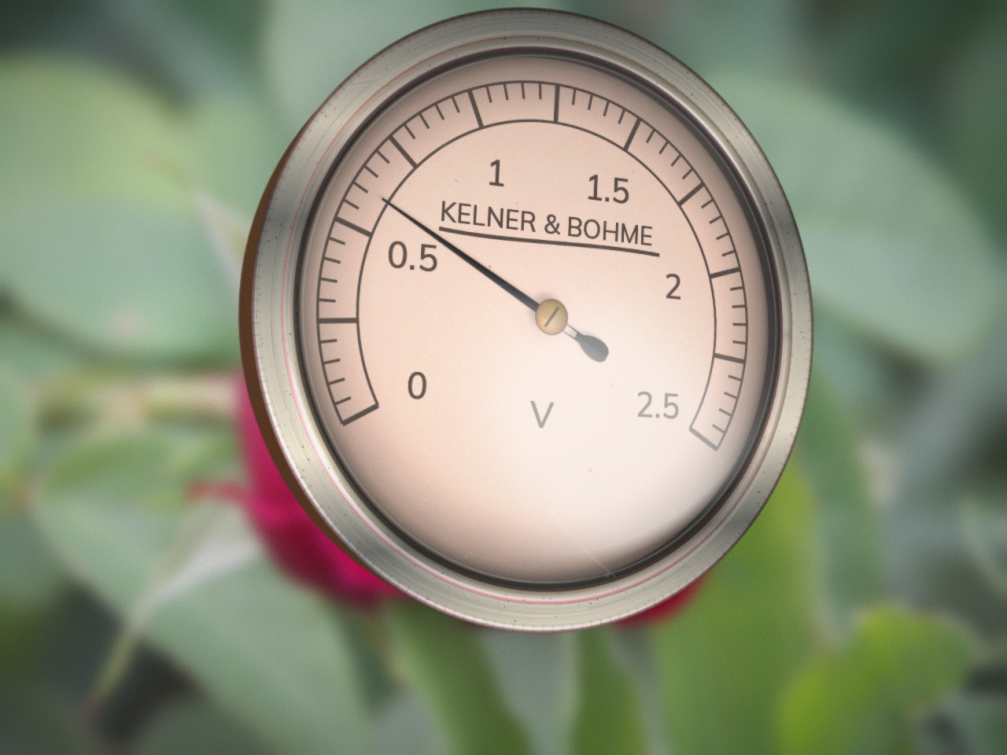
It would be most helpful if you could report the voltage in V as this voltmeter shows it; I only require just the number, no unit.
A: 0.6
